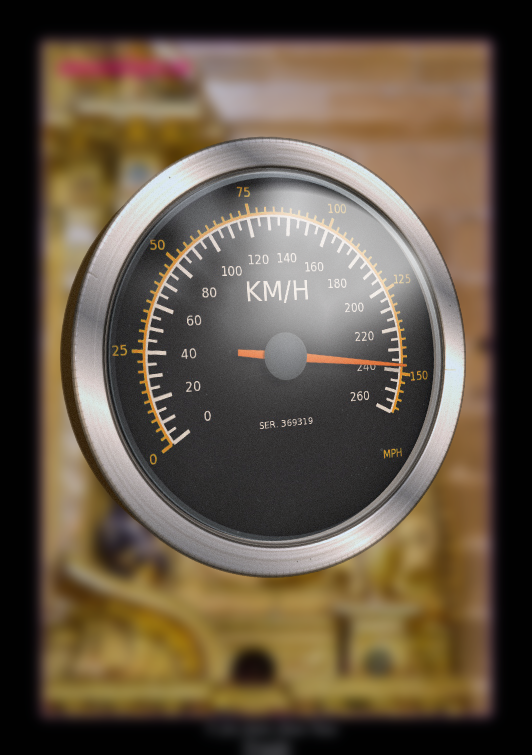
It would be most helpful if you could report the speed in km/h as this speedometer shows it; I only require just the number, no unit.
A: 237.5
